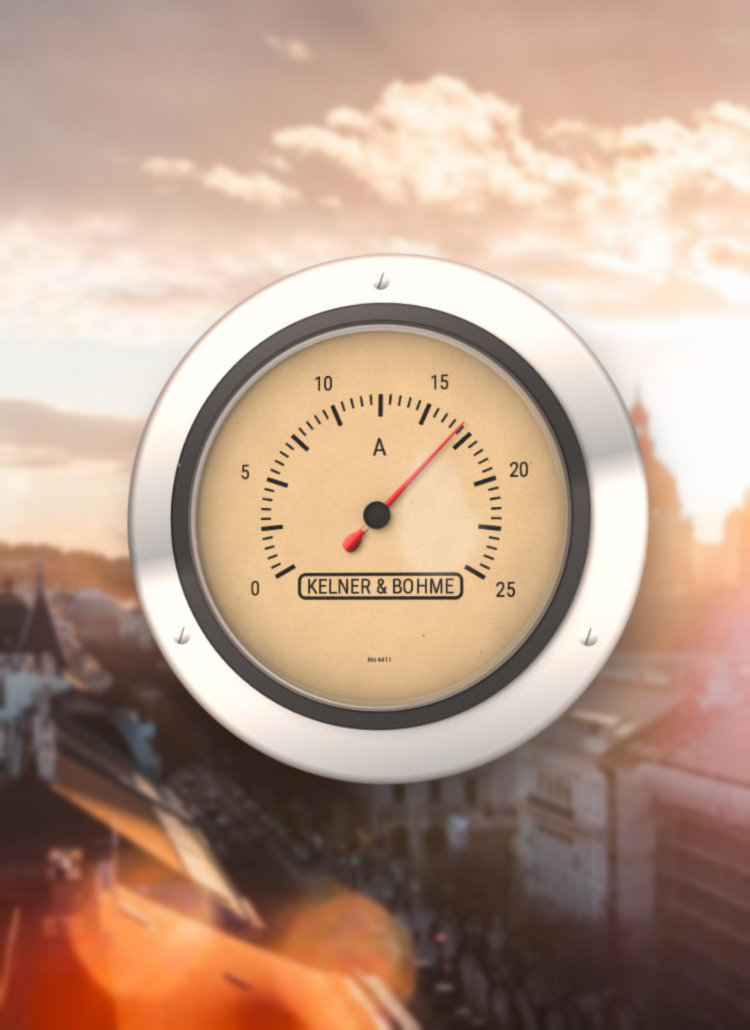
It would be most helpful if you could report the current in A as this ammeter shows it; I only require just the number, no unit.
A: 17
